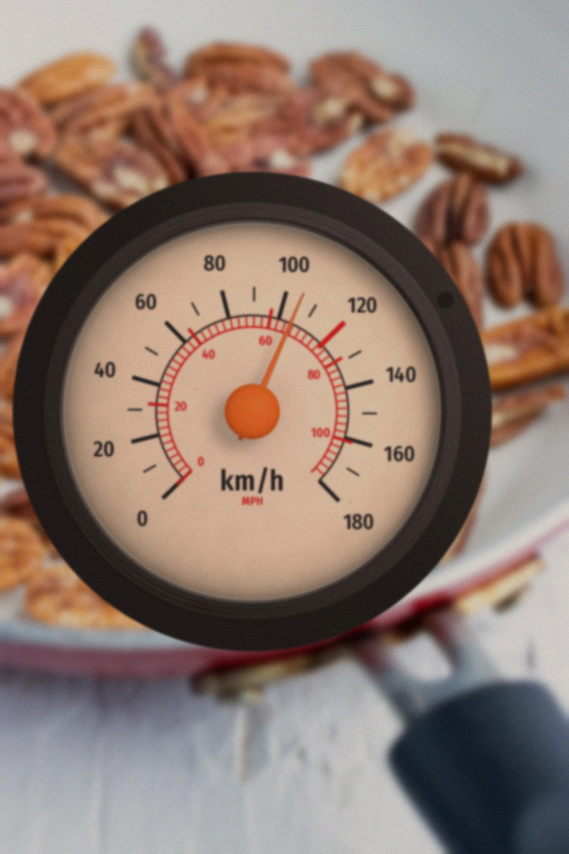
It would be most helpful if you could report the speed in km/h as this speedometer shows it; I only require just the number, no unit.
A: 105
